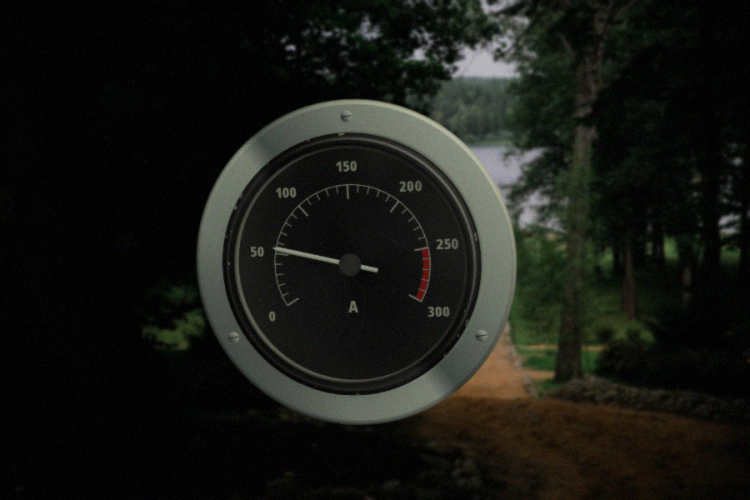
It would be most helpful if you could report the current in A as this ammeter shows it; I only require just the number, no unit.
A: 55
